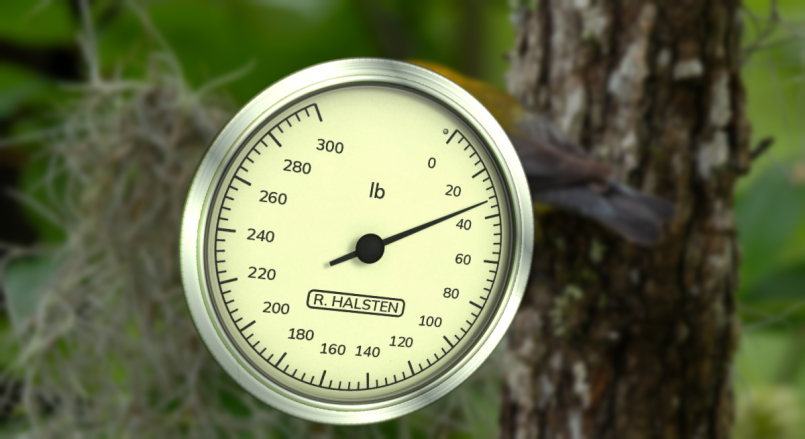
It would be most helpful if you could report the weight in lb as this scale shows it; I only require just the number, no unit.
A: 32
